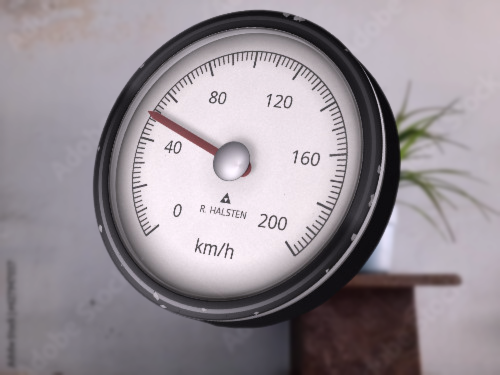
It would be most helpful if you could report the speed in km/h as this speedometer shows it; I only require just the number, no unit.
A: 50
